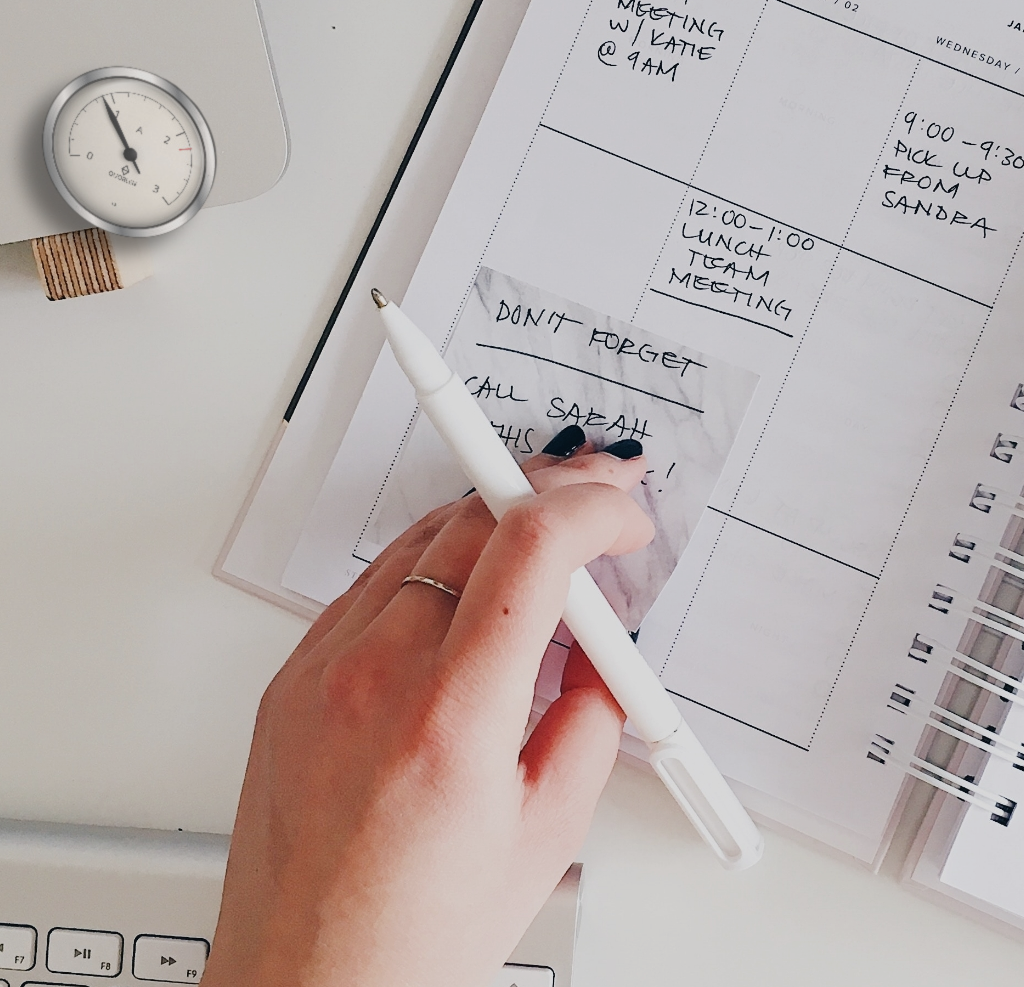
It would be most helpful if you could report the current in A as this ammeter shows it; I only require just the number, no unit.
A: 0.9
